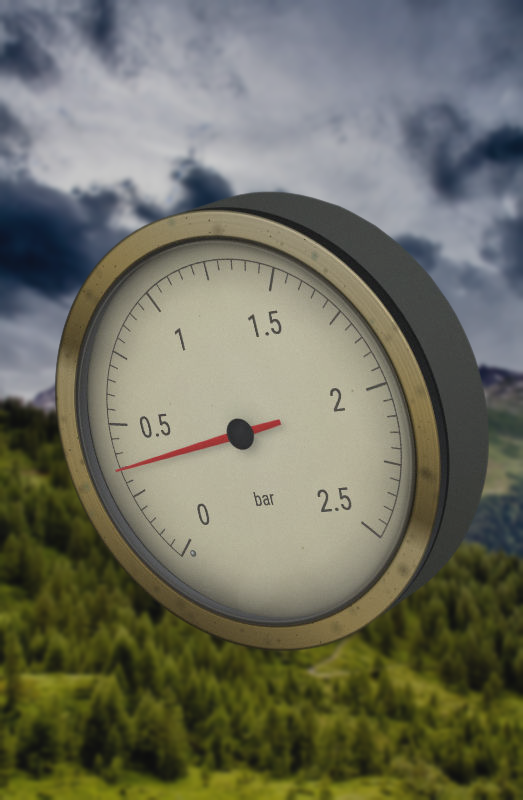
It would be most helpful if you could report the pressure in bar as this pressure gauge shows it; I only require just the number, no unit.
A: 0.35
